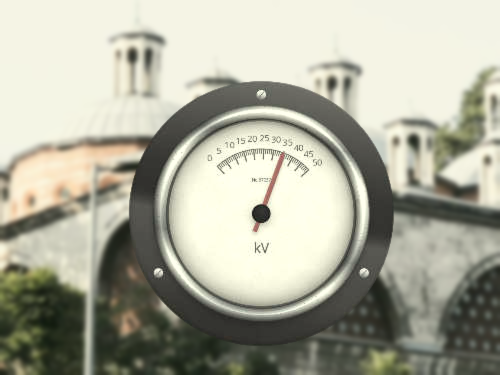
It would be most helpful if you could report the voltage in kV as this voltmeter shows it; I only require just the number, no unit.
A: 35
